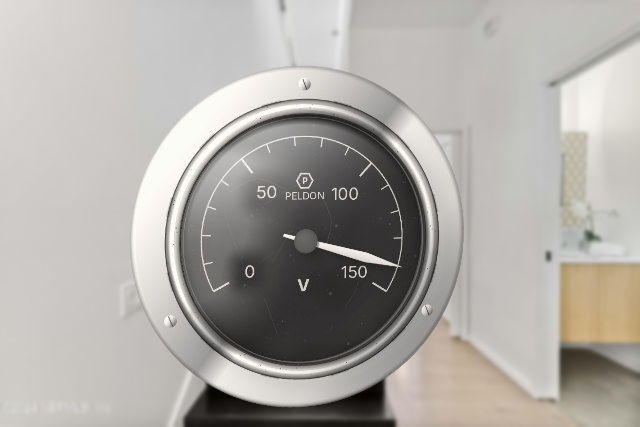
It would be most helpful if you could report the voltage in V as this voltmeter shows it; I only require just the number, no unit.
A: 140
